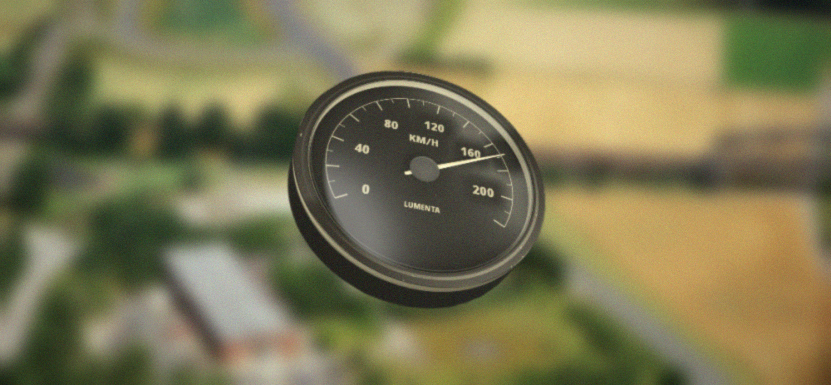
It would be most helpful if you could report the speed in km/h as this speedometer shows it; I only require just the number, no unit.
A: 170
